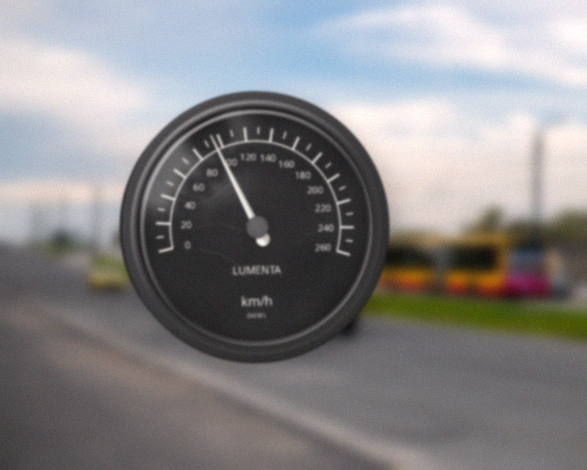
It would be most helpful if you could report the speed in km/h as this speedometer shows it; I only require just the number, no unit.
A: 95
